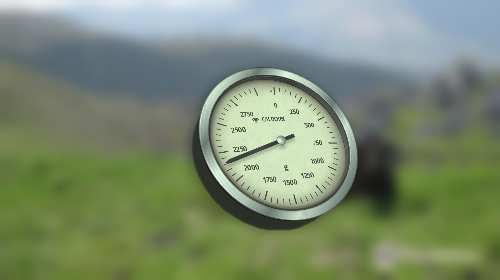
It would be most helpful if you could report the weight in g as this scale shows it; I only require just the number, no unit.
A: 2150
